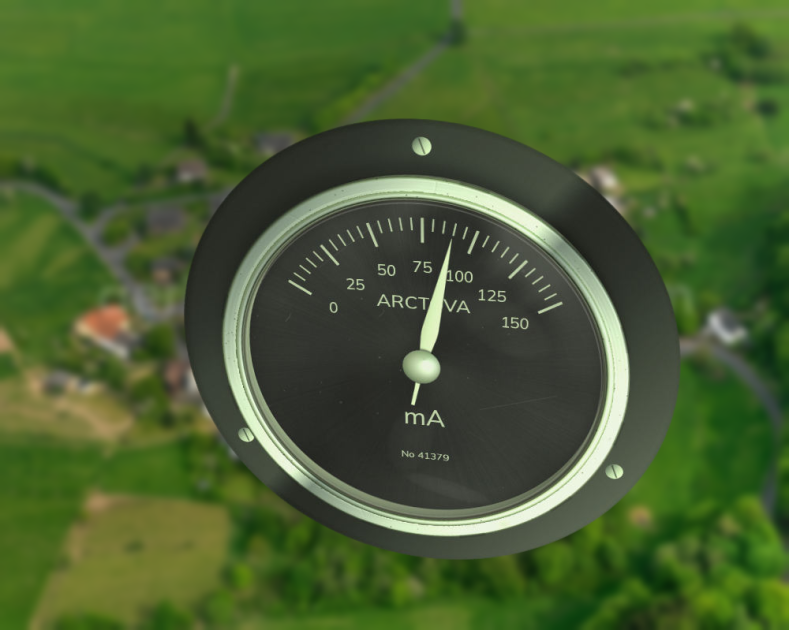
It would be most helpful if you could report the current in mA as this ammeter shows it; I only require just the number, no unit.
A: 90
